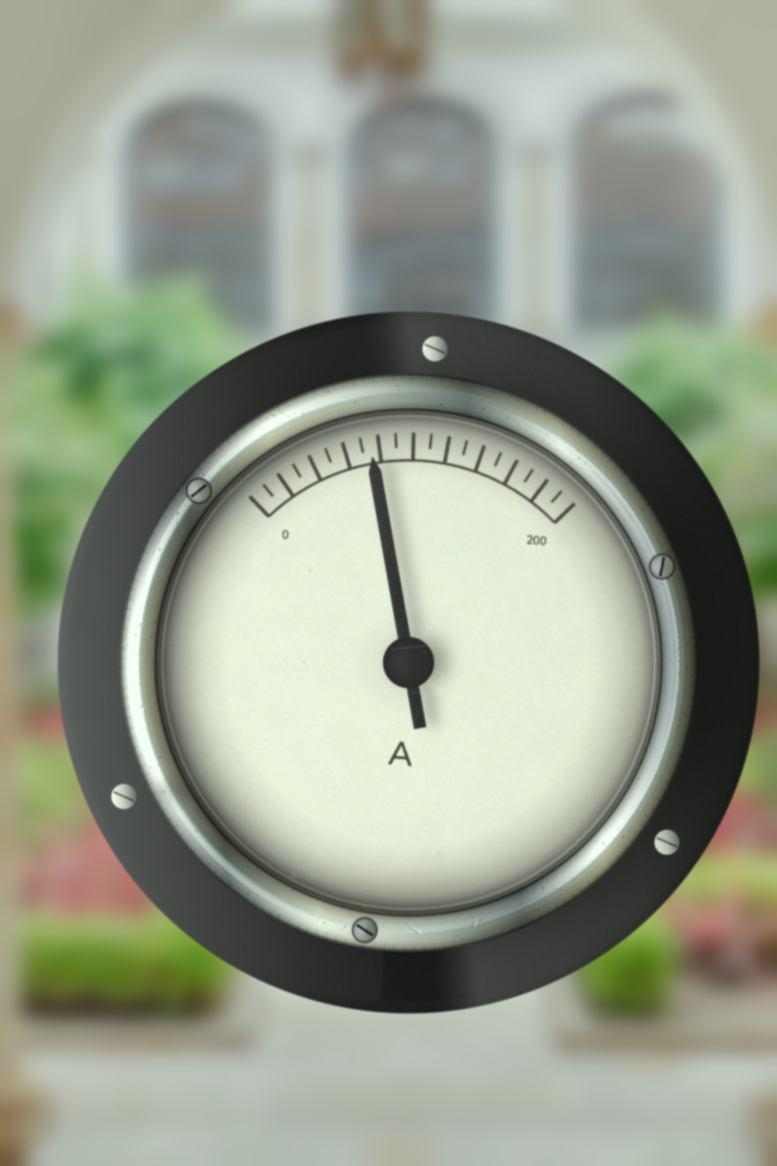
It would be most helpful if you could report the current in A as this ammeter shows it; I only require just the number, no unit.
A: 75
